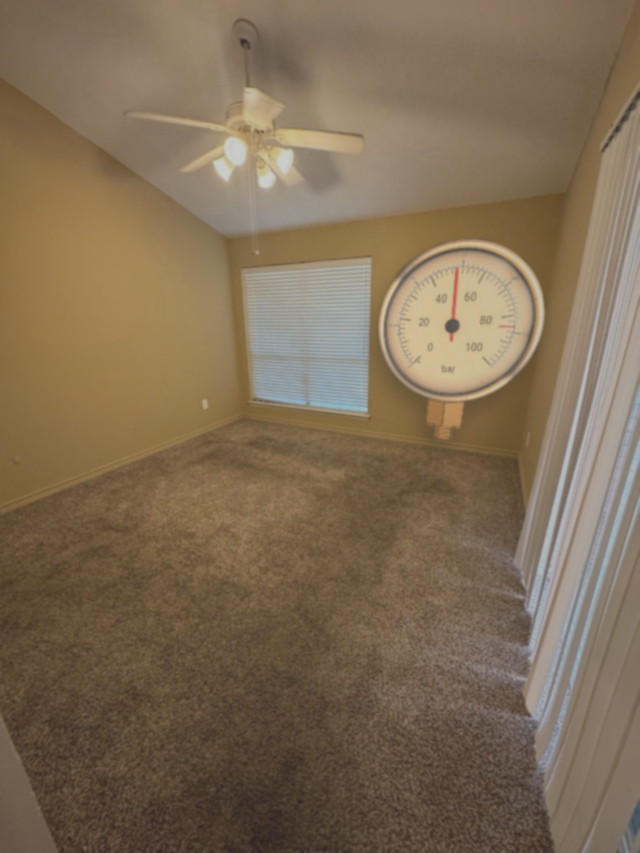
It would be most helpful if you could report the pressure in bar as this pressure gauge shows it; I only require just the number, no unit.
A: 50
